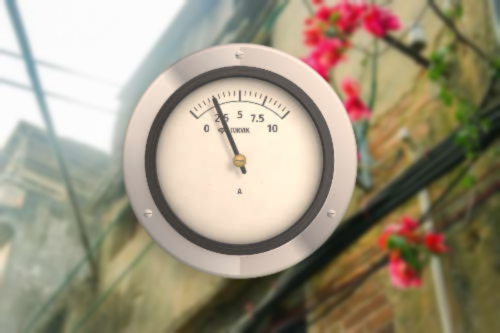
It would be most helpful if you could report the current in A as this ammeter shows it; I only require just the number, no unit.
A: 2.5
